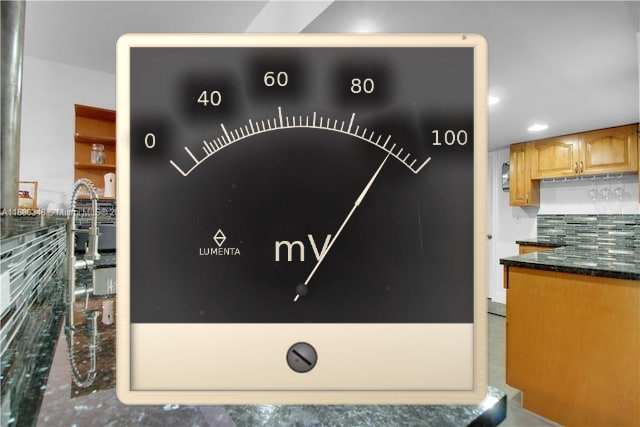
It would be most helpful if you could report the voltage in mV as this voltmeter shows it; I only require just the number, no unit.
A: 92
